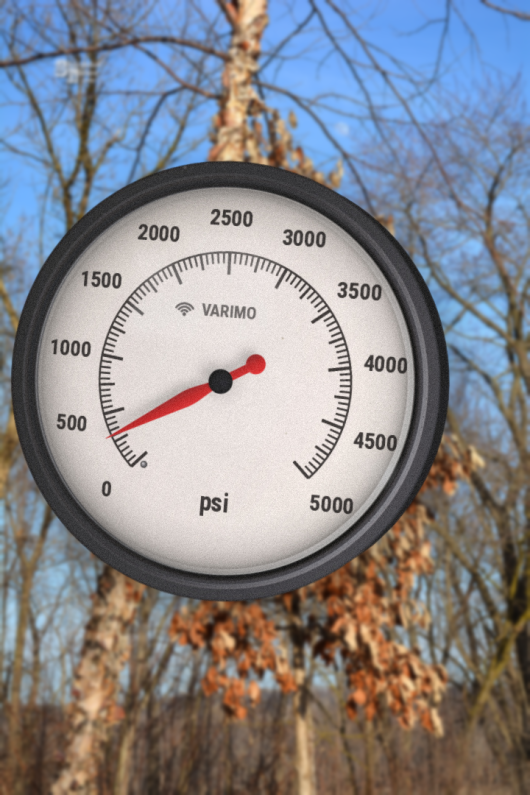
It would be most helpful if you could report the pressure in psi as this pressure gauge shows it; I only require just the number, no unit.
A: 300
